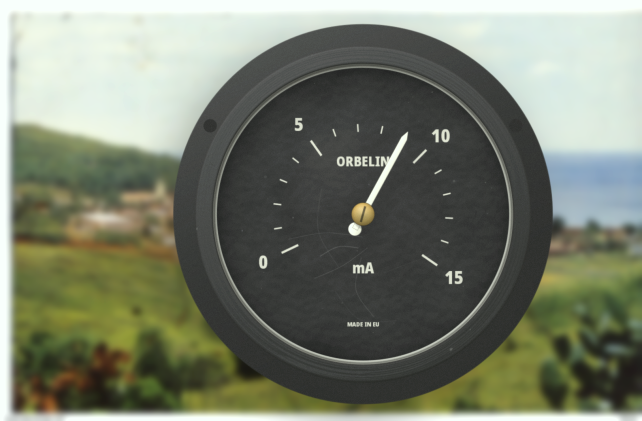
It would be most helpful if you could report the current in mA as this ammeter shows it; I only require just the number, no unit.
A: 9
